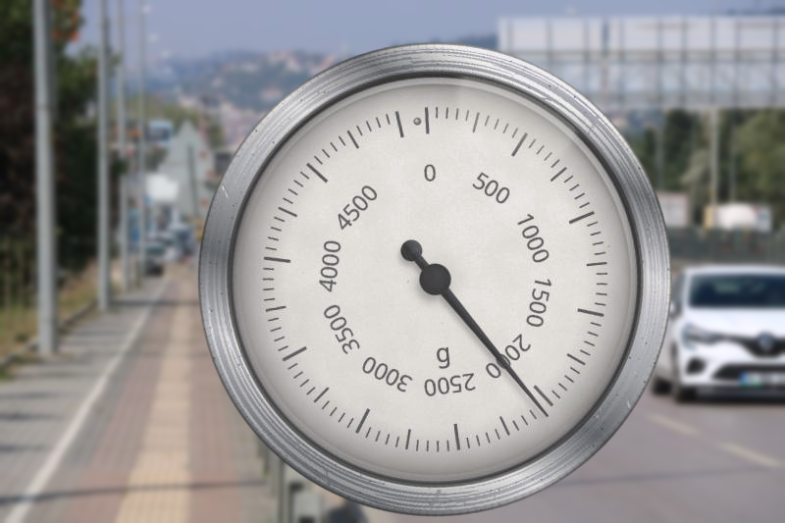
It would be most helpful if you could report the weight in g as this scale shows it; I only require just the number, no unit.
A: 2050
